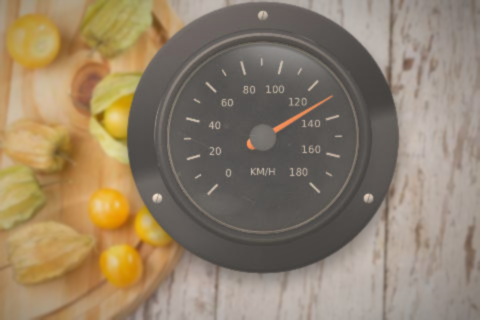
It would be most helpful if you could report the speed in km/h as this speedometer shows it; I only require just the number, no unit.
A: 130
